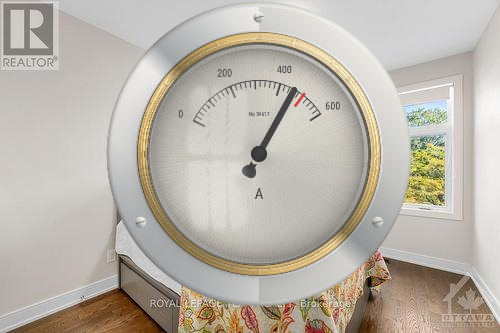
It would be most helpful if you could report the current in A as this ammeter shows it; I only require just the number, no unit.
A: 460
